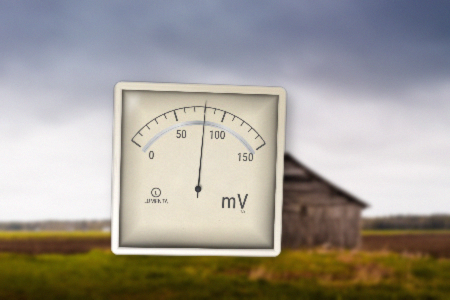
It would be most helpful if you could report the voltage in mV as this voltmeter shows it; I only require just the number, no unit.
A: 80
